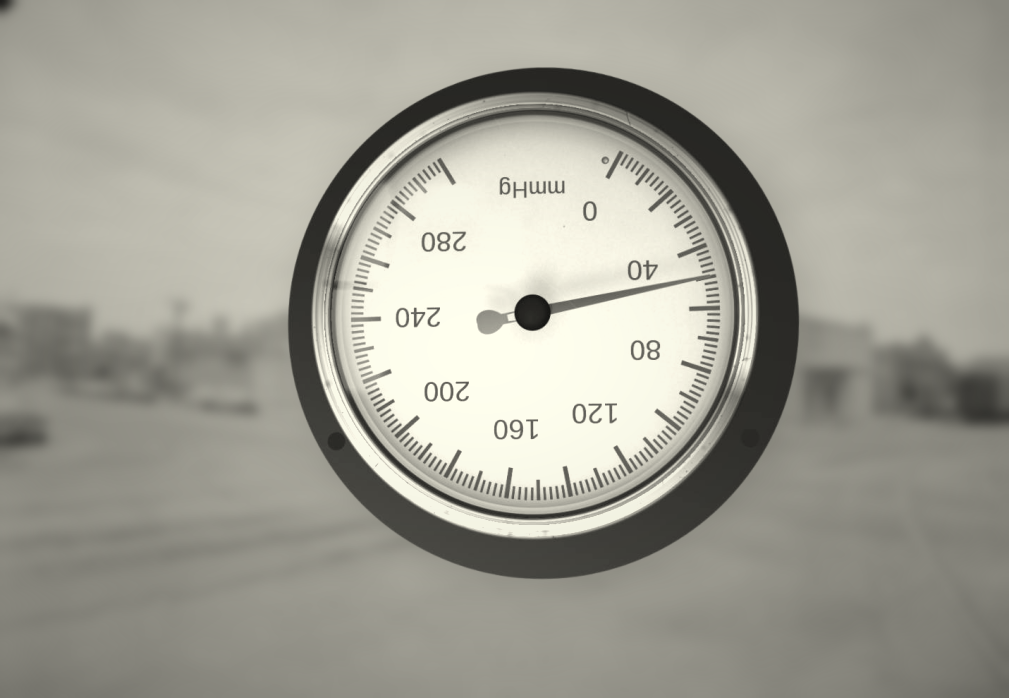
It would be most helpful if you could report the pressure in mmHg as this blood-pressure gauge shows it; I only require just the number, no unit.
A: 50
